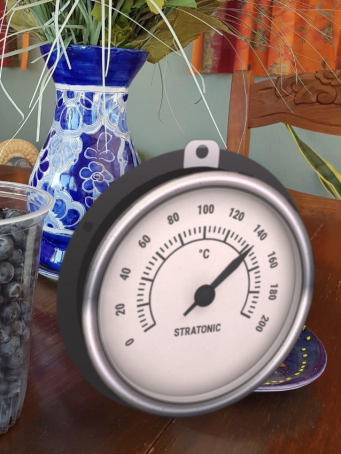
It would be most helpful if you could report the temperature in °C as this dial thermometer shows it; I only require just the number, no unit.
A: 140
